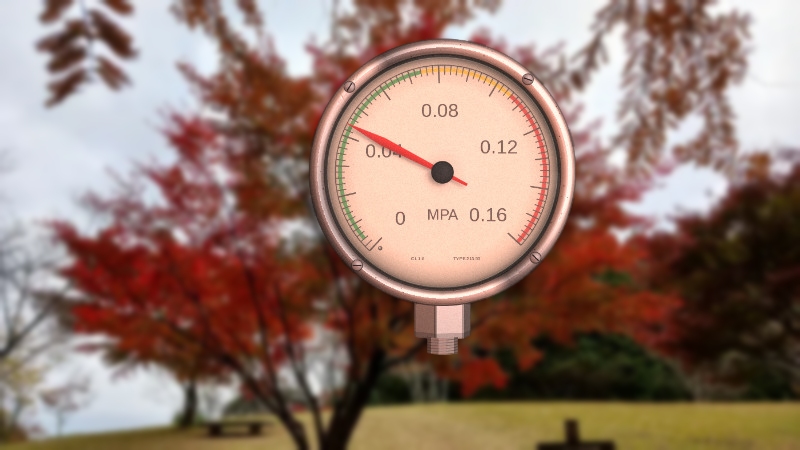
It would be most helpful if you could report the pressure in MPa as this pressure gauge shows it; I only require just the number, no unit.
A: 0.044
